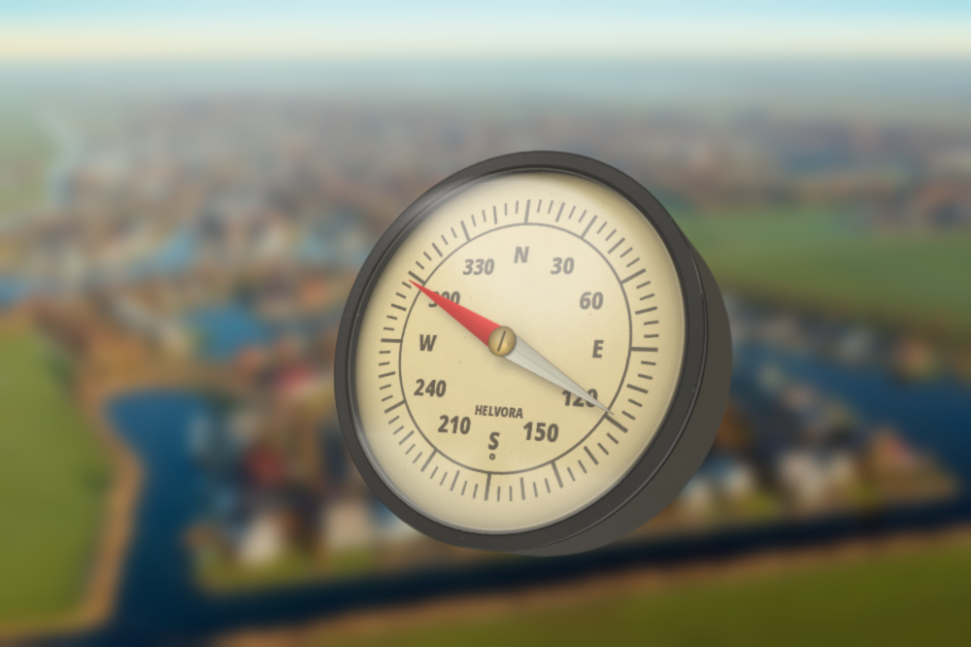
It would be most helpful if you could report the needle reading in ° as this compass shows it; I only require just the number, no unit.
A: 297.5
